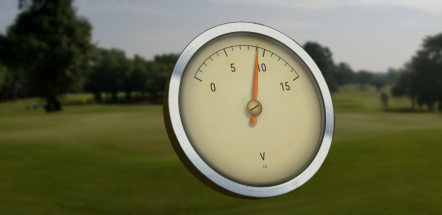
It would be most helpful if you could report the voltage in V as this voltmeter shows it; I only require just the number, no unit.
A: 9
